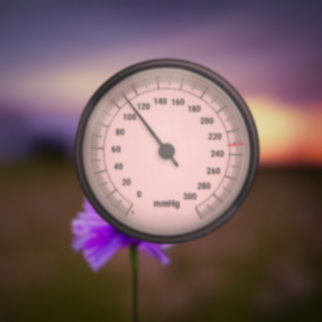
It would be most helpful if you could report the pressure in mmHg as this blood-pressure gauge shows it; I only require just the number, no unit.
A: 110
